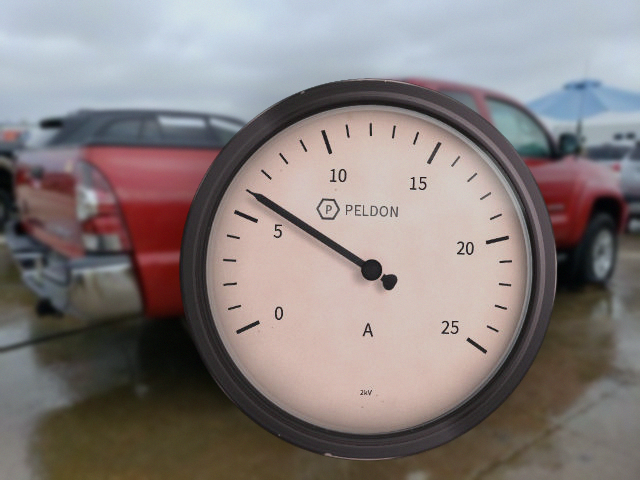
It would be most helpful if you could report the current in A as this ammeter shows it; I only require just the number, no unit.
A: 6
